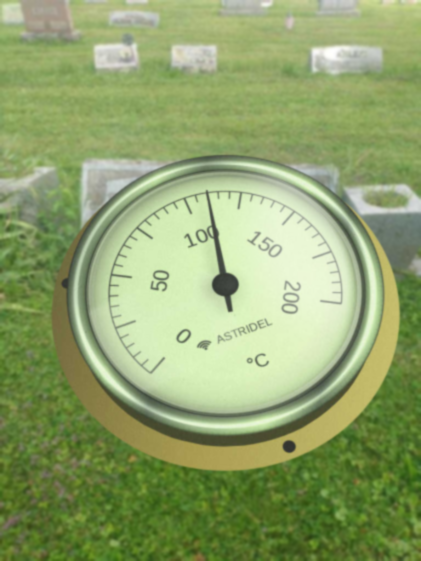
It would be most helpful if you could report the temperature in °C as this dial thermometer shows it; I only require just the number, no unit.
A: 110
